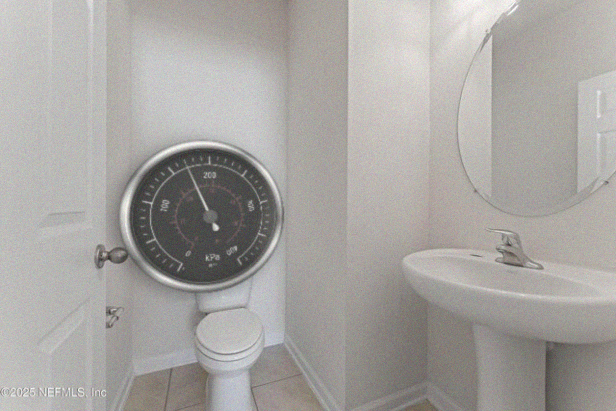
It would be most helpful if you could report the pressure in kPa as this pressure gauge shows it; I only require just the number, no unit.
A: 170
